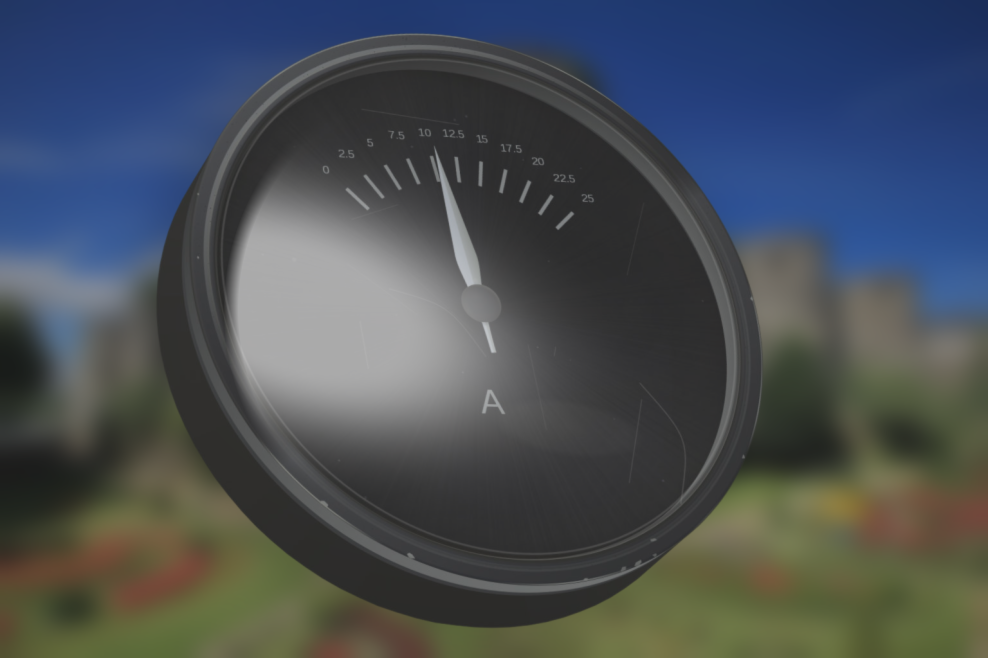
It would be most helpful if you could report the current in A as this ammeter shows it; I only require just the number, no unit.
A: 10
